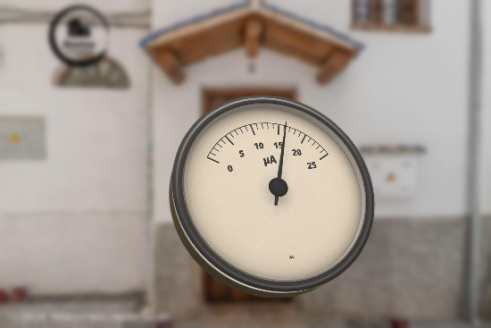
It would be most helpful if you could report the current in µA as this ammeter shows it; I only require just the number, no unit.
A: 16
